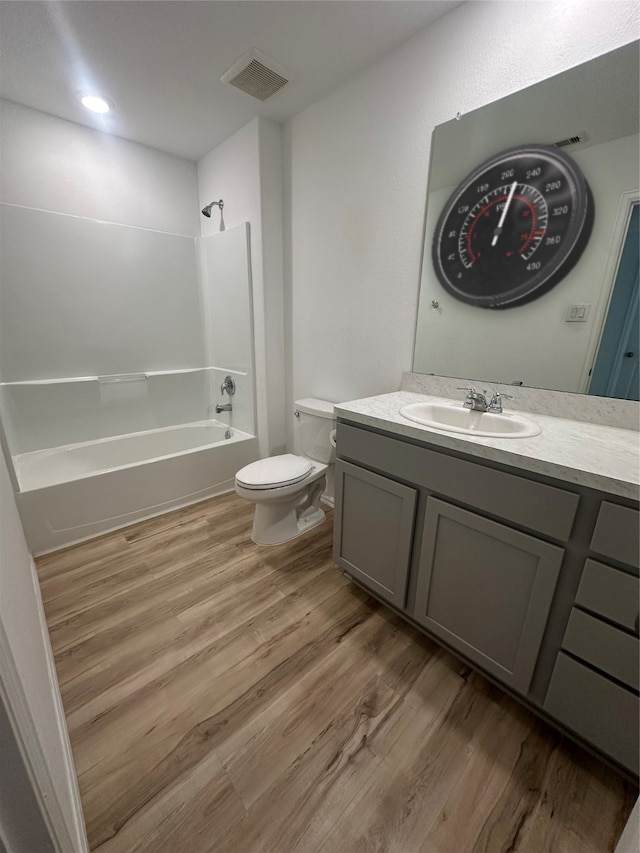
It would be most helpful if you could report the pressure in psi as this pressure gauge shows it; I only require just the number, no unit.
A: 220
